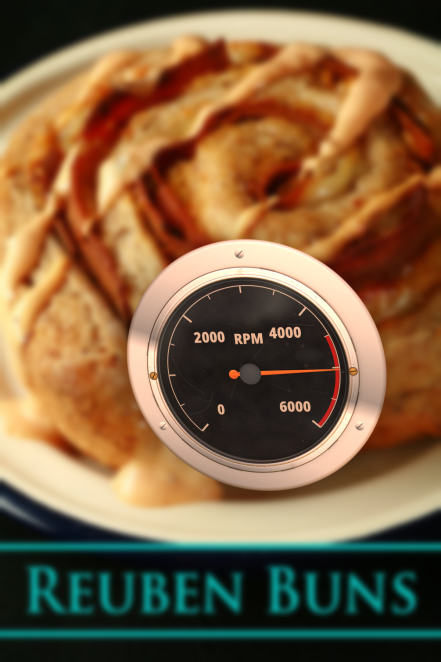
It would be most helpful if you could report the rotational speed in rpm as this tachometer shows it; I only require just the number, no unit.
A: 5000
